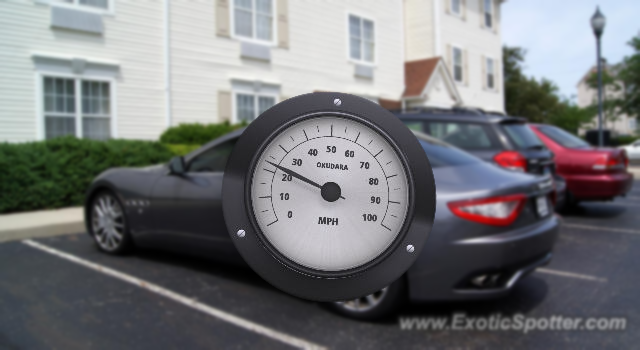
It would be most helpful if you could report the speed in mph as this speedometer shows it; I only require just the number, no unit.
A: 22.5
